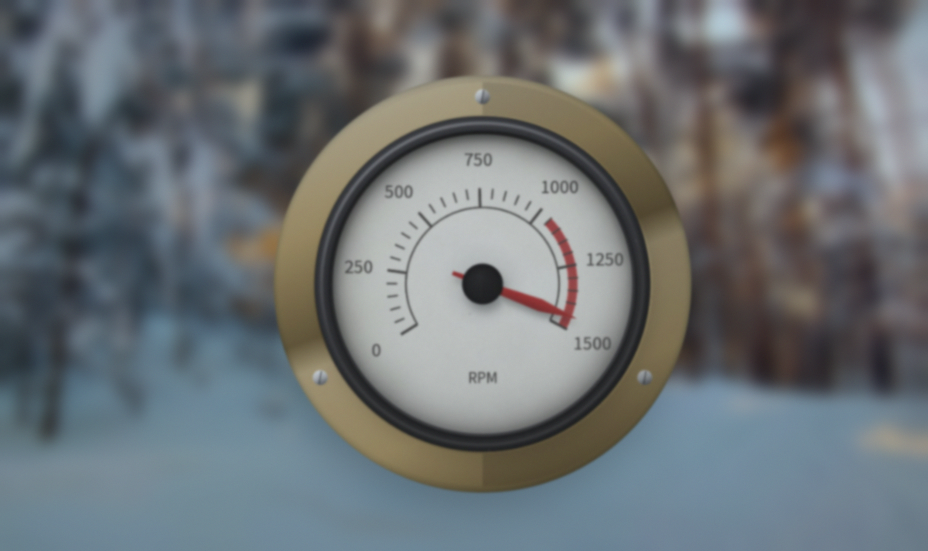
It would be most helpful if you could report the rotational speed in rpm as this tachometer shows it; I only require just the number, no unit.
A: 1450
